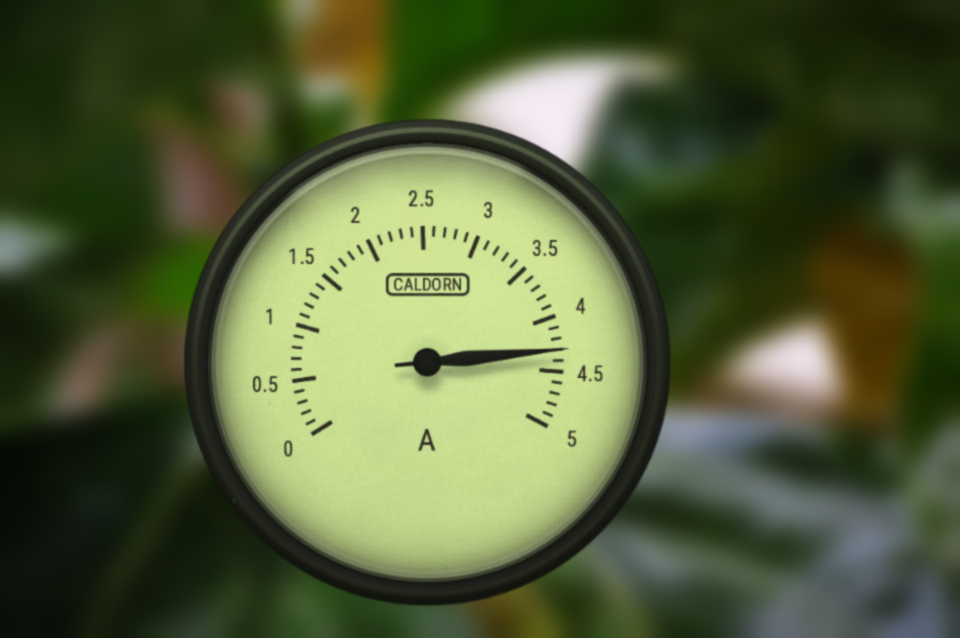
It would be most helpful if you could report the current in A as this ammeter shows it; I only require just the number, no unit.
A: 4.3
